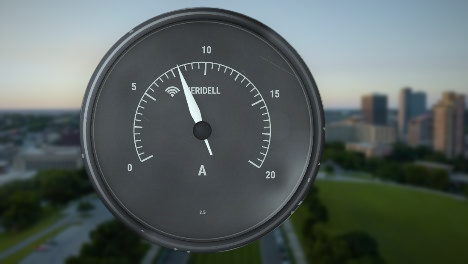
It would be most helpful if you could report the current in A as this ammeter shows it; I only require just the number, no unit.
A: 8
